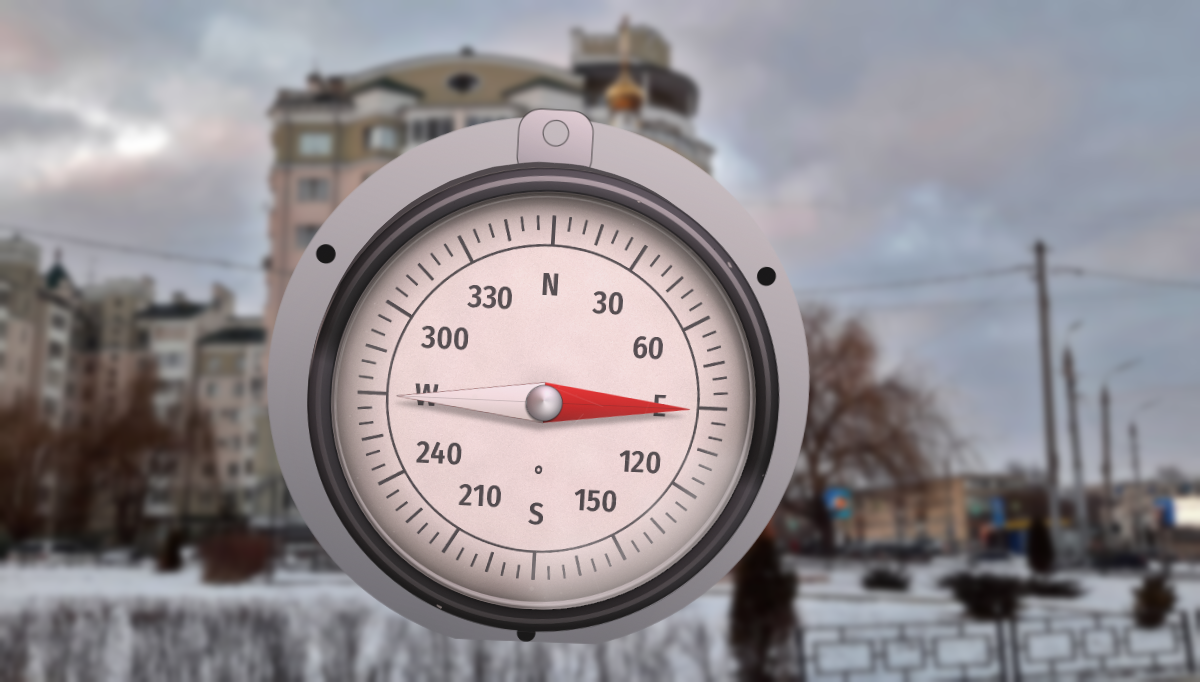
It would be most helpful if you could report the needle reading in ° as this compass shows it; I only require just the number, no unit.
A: 90
